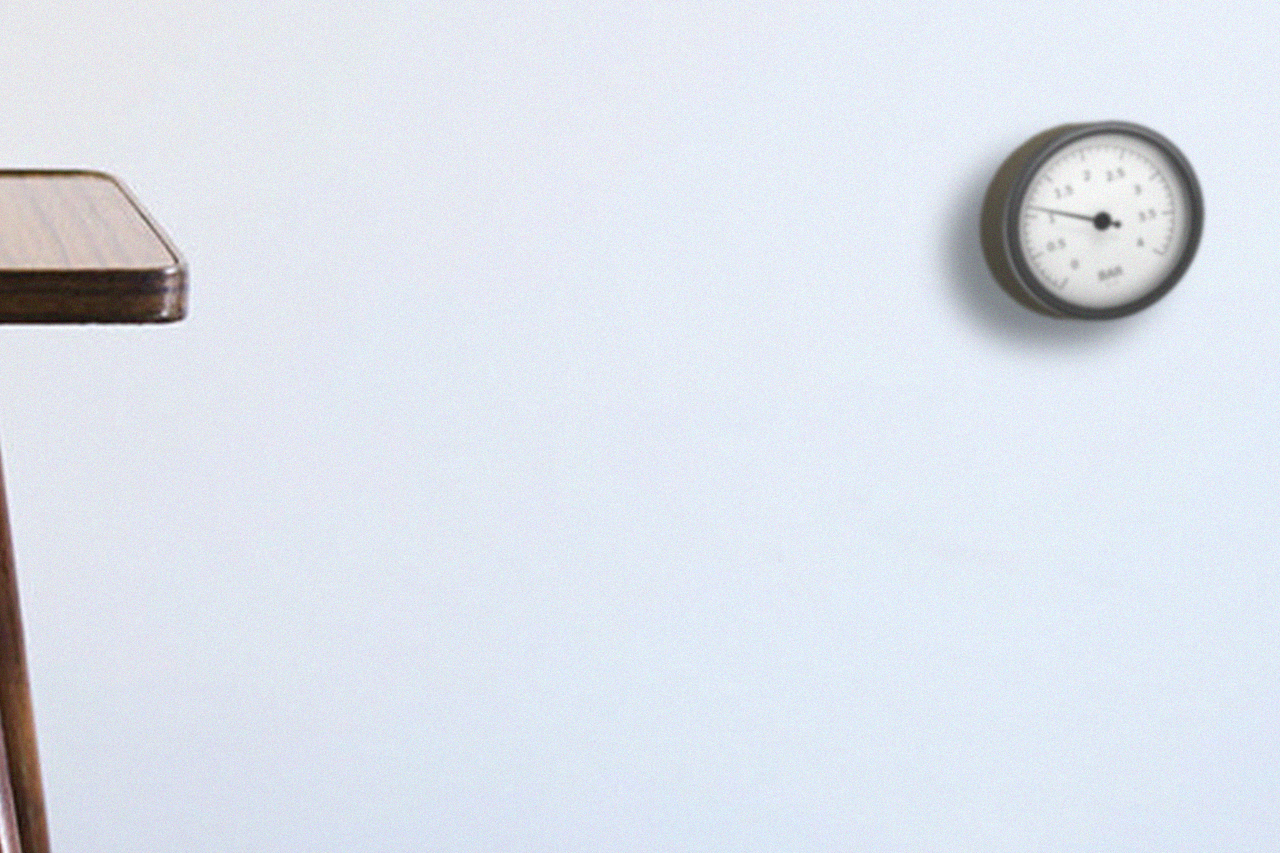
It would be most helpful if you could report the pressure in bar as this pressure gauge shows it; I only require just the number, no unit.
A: 1.1
